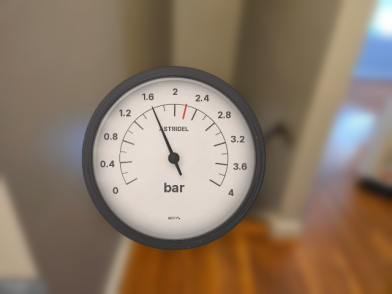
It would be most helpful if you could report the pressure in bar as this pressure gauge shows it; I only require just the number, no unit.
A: 1.6
